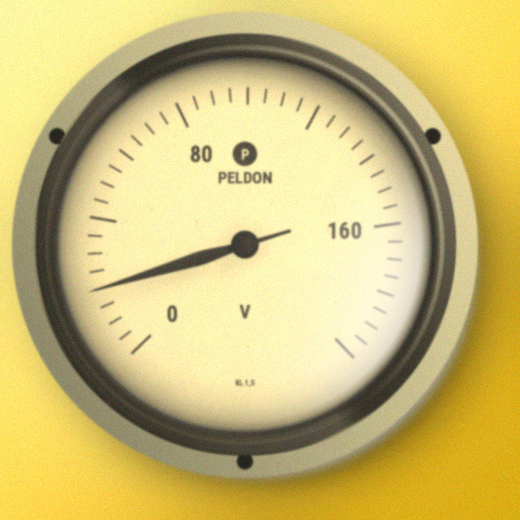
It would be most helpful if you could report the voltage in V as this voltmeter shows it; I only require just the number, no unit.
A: 20
